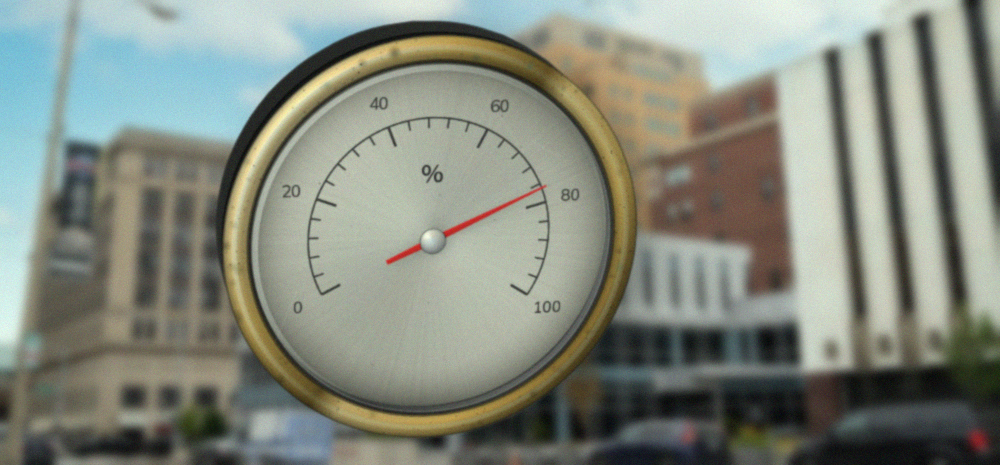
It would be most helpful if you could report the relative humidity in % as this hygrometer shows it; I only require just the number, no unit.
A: 76
